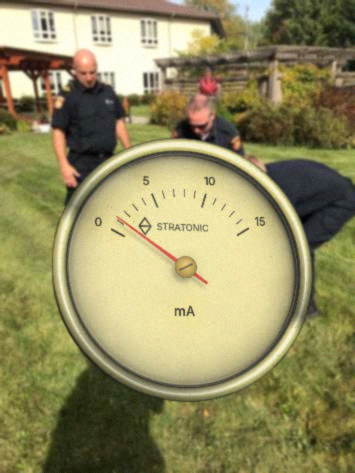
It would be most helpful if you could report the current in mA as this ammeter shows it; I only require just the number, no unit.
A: 1
